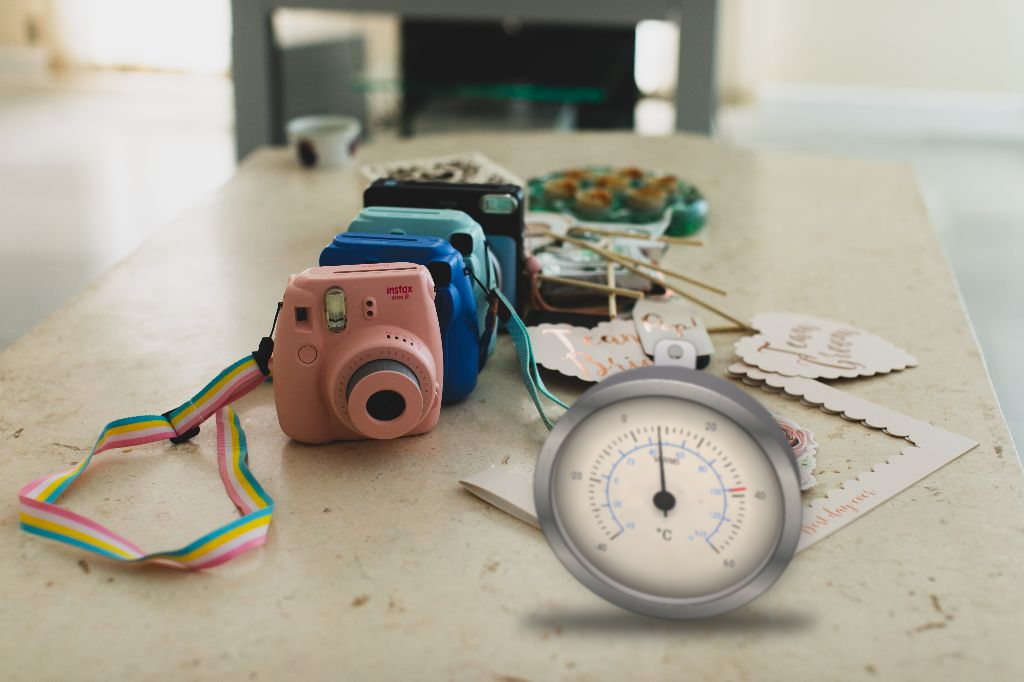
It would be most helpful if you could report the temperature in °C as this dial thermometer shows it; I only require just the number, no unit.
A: 8
